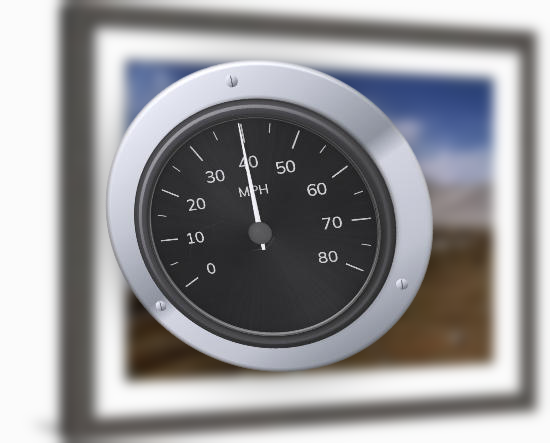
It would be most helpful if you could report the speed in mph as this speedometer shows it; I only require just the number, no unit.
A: 40
